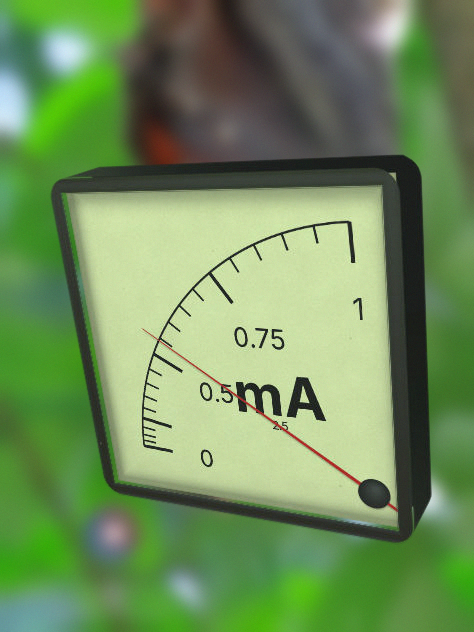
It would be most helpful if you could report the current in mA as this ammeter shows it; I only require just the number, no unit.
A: 0.55
